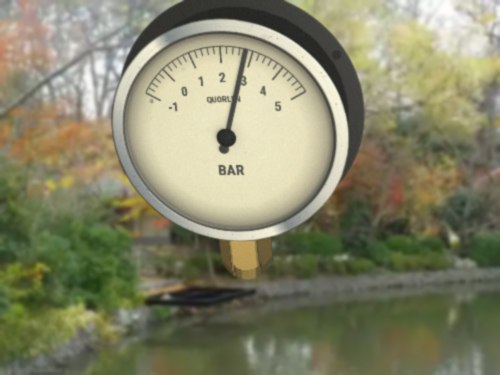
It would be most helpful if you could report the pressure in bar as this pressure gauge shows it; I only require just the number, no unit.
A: 2.8
